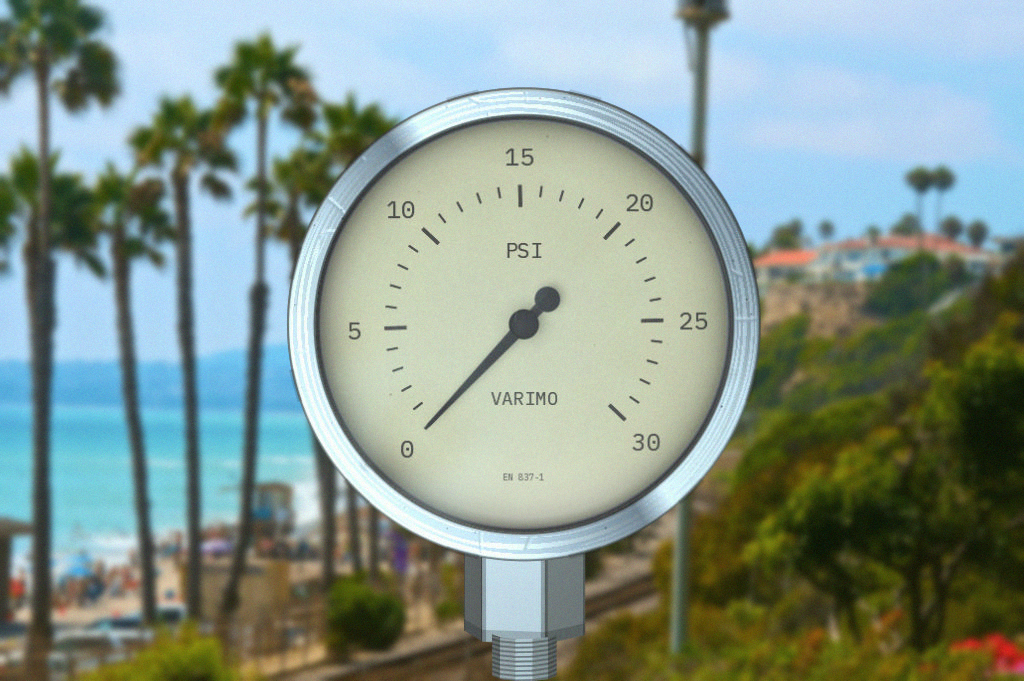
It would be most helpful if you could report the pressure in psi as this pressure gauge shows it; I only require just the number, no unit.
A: 0
